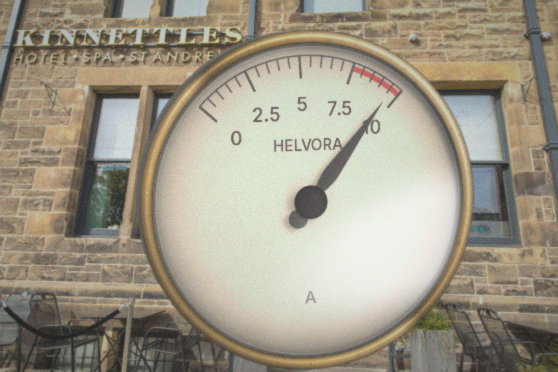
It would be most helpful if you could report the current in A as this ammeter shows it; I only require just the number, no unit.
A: 9.5
